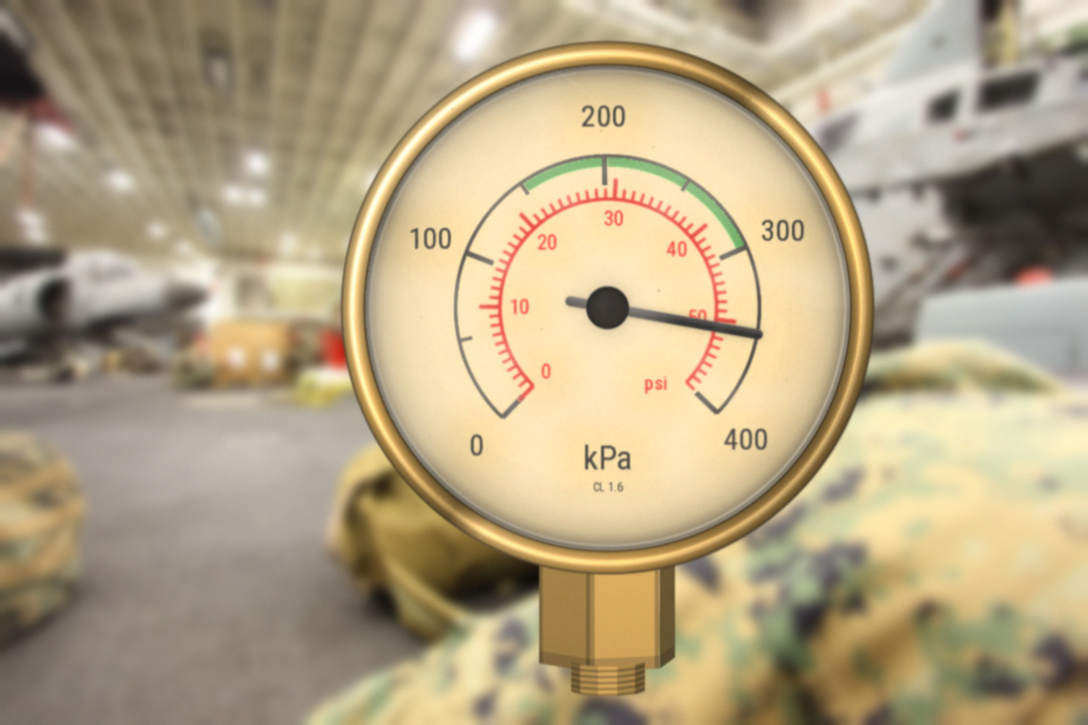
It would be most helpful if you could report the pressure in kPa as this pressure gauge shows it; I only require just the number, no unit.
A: 350
